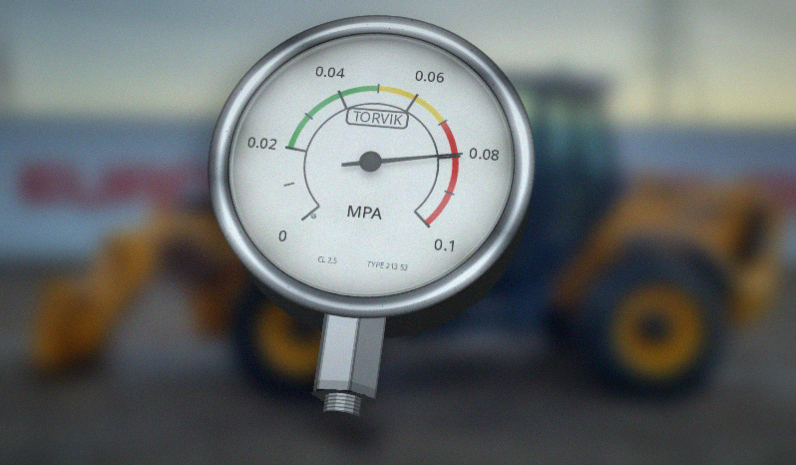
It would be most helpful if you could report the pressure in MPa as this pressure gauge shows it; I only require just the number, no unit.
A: 0.08
